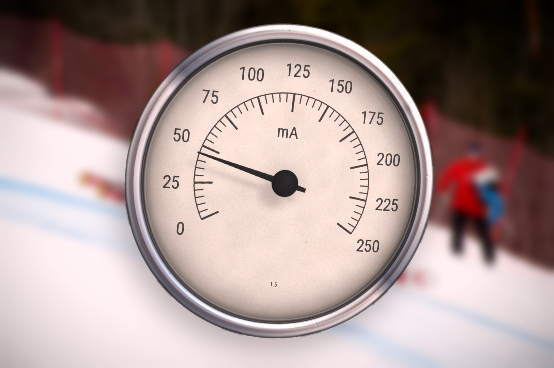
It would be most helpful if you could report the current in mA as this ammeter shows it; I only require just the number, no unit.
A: 45
